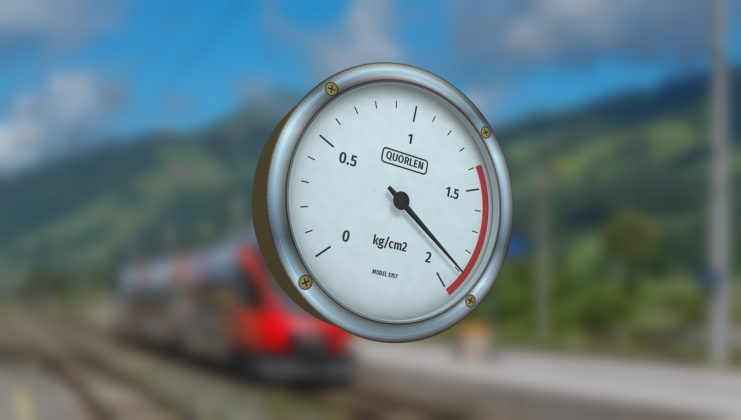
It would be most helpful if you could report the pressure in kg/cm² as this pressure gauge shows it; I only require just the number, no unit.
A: 1.9
